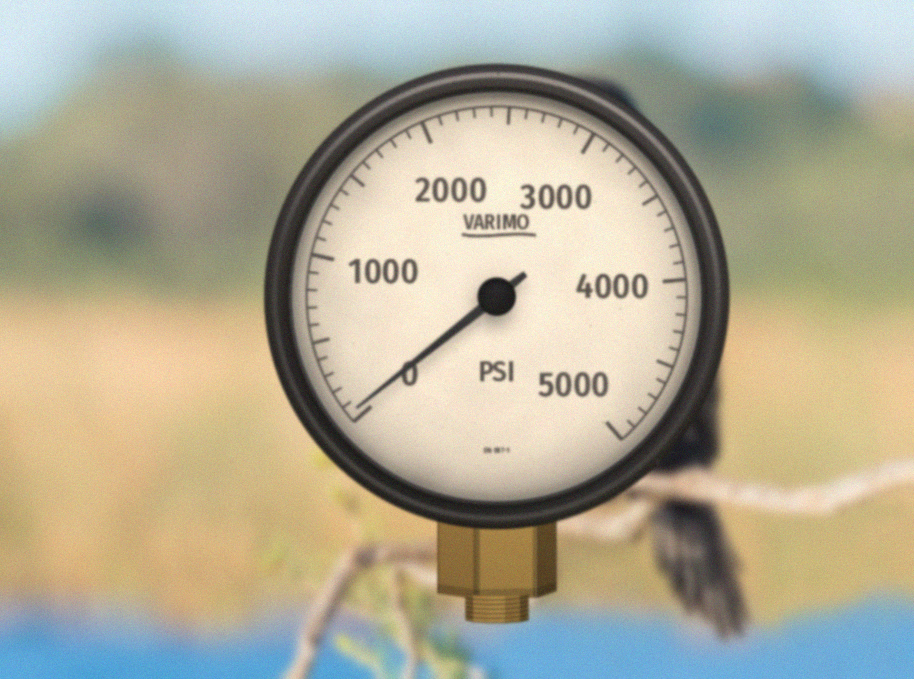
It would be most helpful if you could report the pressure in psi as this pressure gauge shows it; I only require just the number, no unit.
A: 50
